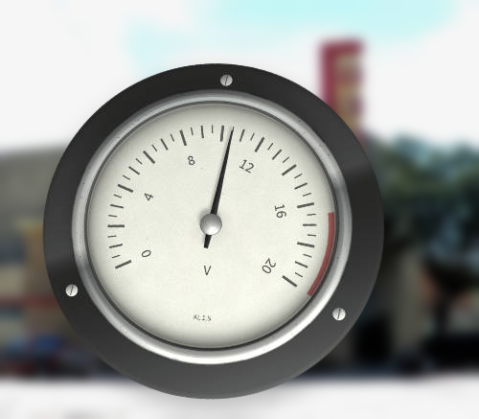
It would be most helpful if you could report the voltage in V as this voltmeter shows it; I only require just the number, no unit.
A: 10.5
